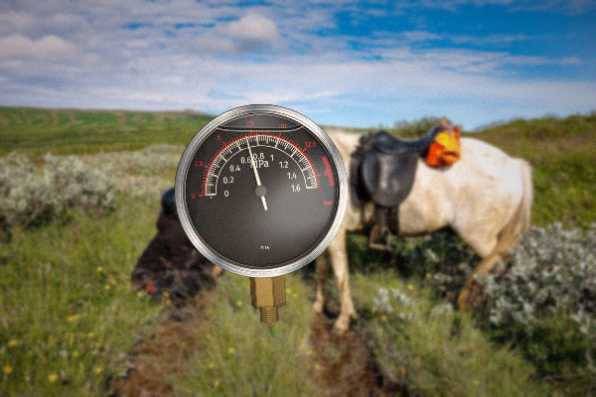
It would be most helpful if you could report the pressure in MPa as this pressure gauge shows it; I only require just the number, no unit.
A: 0.7
